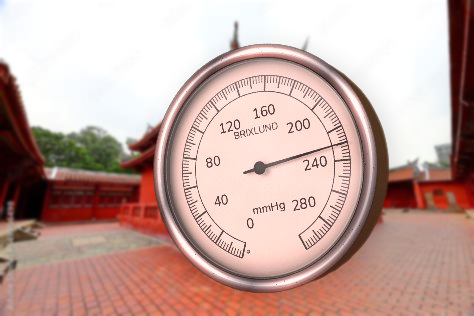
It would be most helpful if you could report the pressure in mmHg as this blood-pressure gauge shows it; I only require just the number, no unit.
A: 230
